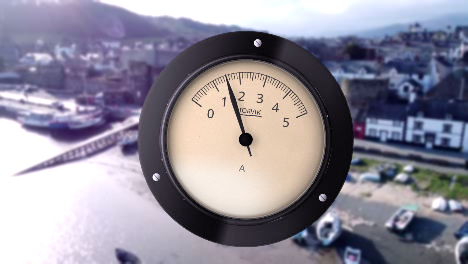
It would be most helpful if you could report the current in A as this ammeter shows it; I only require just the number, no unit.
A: 1.5
